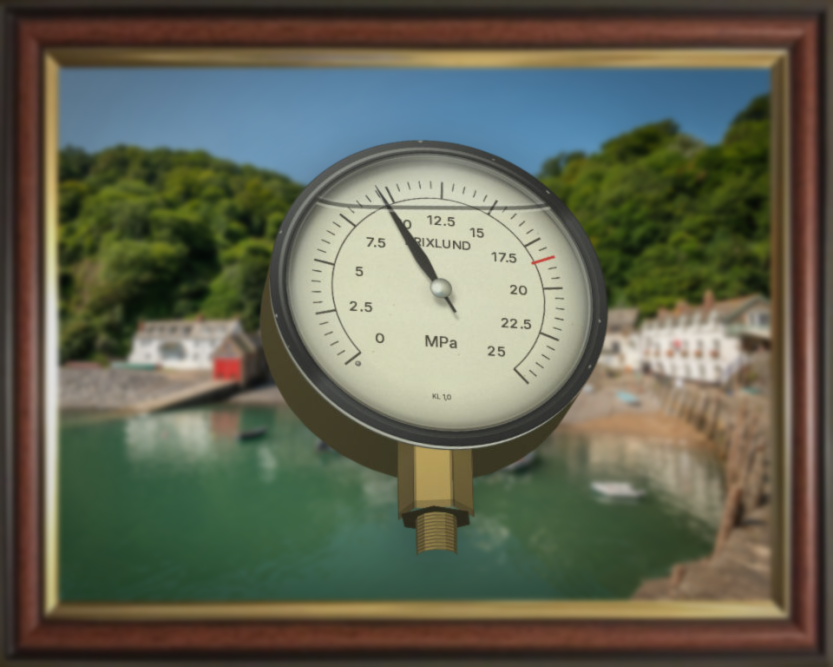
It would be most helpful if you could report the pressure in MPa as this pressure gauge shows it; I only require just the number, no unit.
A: 9.5
